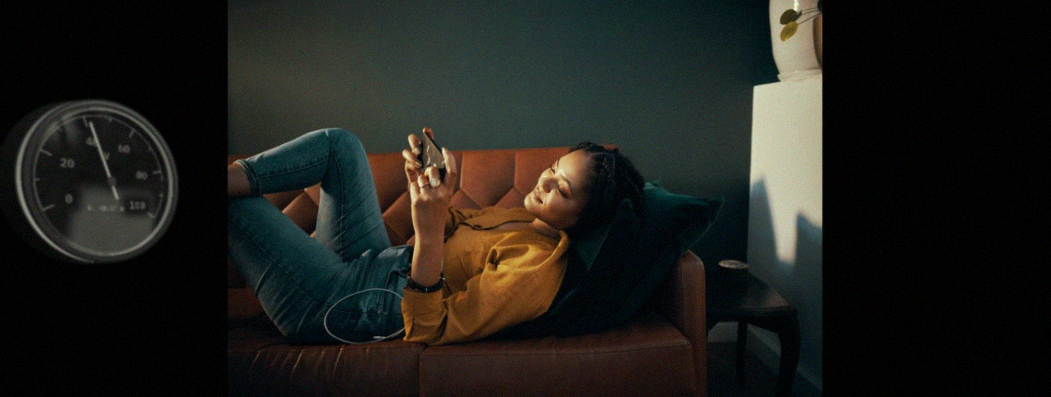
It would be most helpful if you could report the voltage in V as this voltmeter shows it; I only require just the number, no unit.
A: 40
